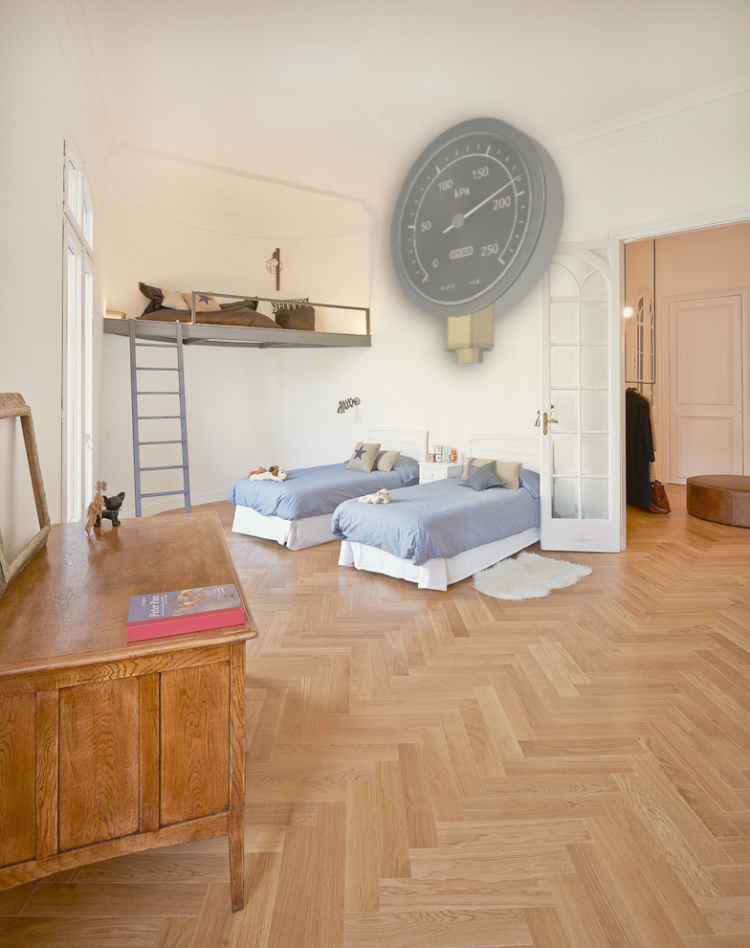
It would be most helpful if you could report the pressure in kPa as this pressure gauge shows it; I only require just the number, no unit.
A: 190
